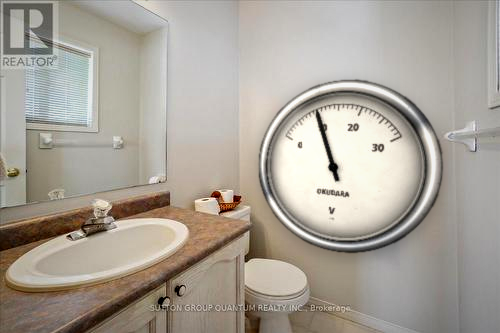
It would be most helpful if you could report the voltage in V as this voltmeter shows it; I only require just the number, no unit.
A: 10
